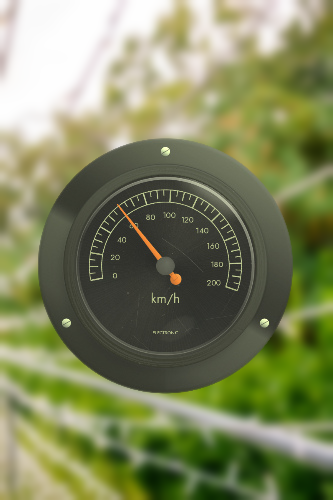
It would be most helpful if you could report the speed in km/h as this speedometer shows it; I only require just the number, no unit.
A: 60
